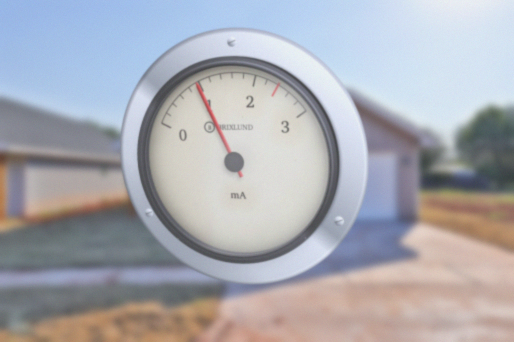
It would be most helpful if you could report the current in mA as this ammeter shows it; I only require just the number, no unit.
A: 1
